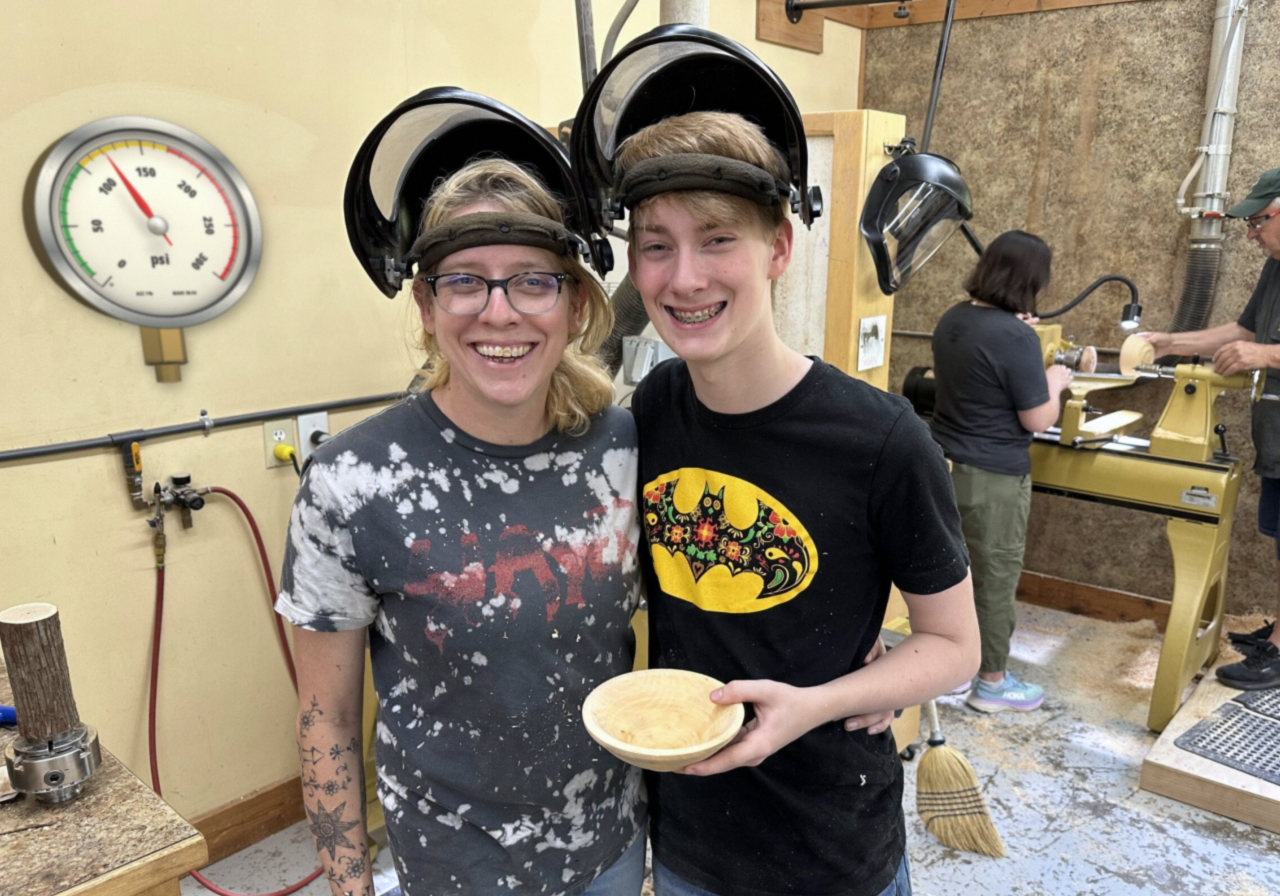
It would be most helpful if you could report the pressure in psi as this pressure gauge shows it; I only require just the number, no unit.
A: 120
